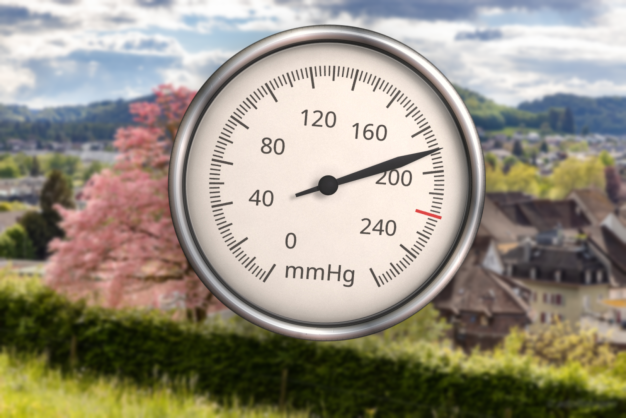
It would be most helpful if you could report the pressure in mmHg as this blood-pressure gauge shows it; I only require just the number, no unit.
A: 190
